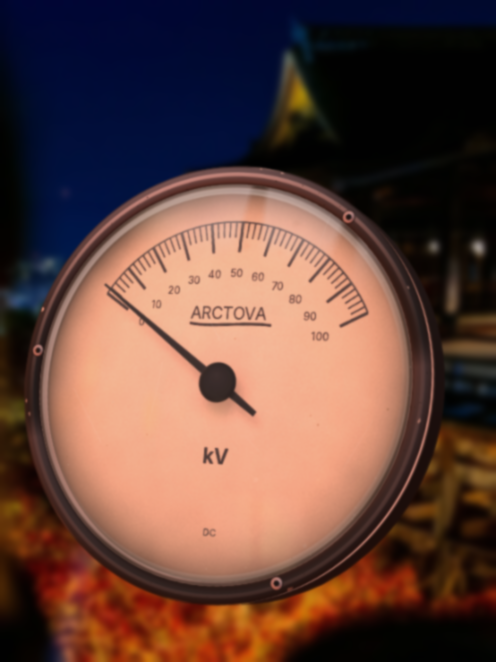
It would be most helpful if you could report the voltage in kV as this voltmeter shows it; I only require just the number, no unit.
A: 2
